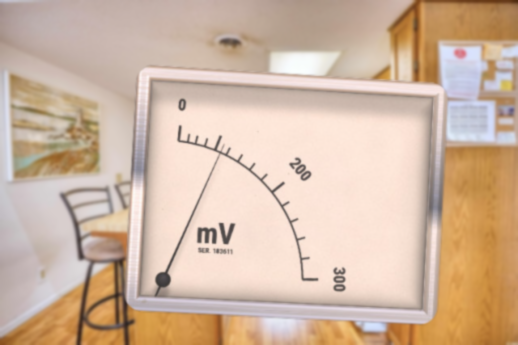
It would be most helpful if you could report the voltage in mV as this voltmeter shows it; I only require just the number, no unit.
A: 110
